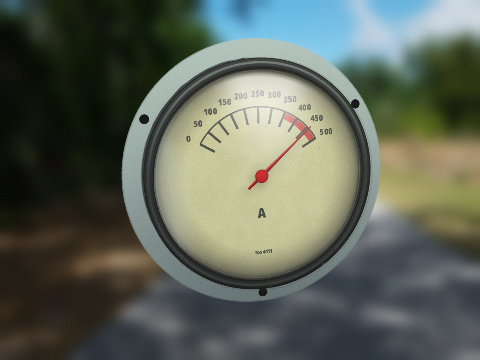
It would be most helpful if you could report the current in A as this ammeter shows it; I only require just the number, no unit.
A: 450
